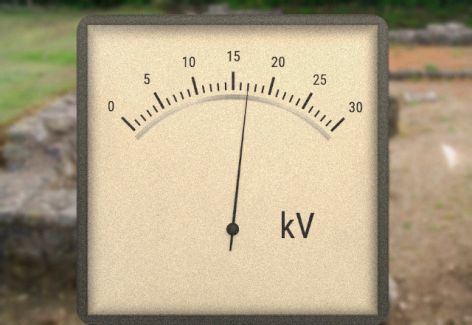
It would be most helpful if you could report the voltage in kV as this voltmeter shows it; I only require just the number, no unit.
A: 17
